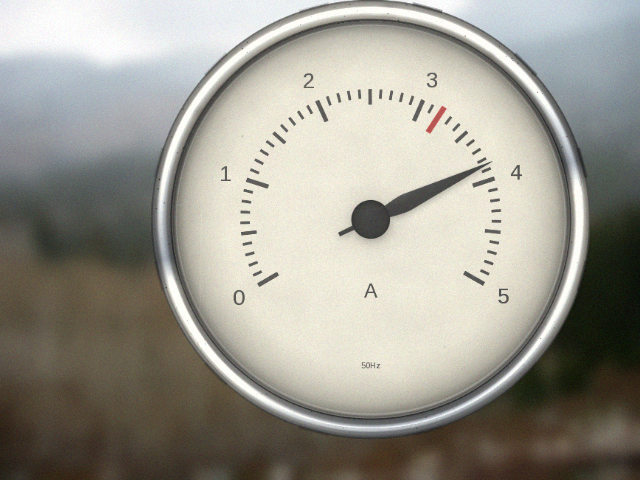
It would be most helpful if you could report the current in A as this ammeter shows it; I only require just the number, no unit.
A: 3.85
